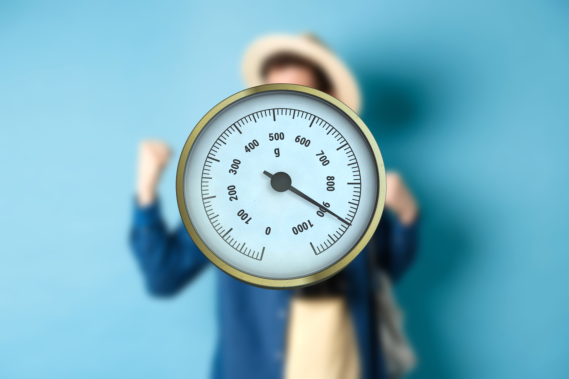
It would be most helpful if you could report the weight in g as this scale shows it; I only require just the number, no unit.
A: 900
